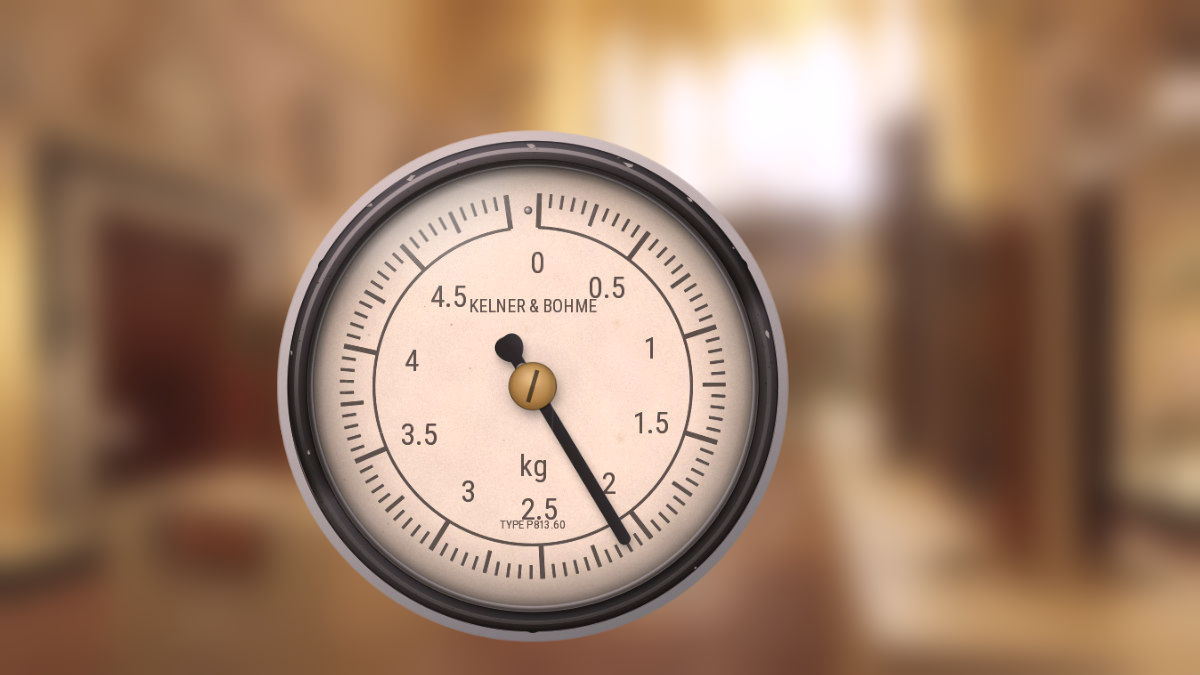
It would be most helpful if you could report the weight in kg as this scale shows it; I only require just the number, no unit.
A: 2.1
